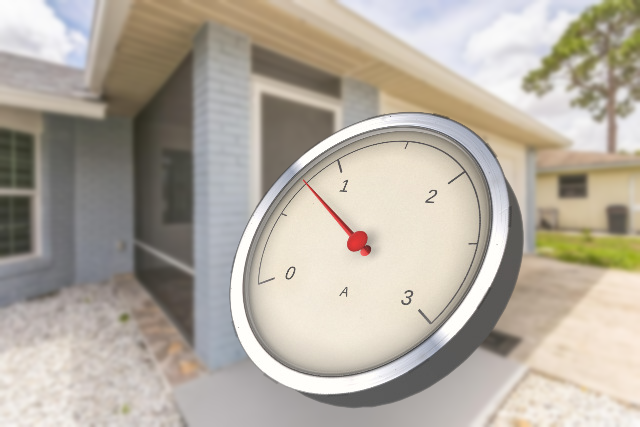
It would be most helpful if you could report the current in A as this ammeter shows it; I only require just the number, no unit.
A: 0.75
